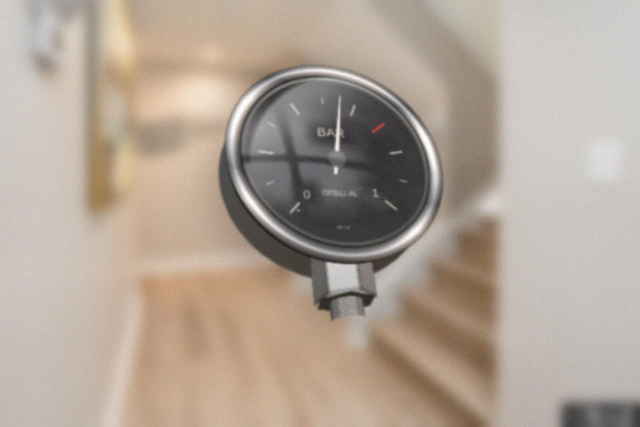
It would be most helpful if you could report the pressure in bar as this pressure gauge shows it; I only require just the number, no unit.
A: 0.55
